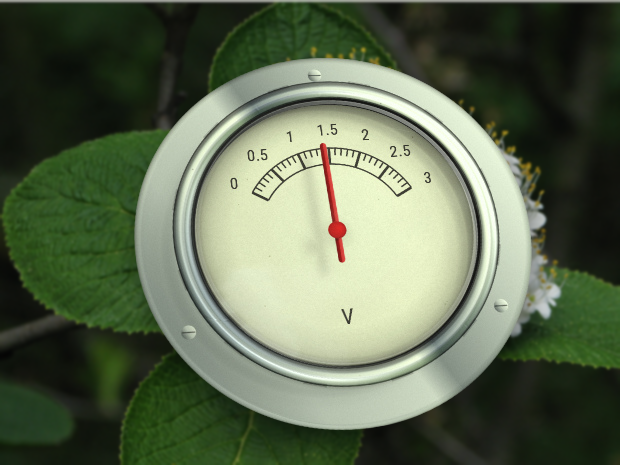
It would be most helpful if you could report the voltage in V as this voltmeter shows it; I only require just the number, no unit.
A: 1.4
